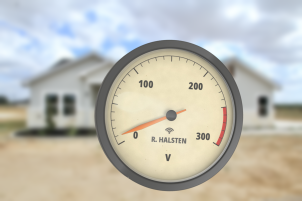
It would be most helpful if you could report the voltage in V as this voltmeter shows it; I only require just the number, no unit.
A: 10
